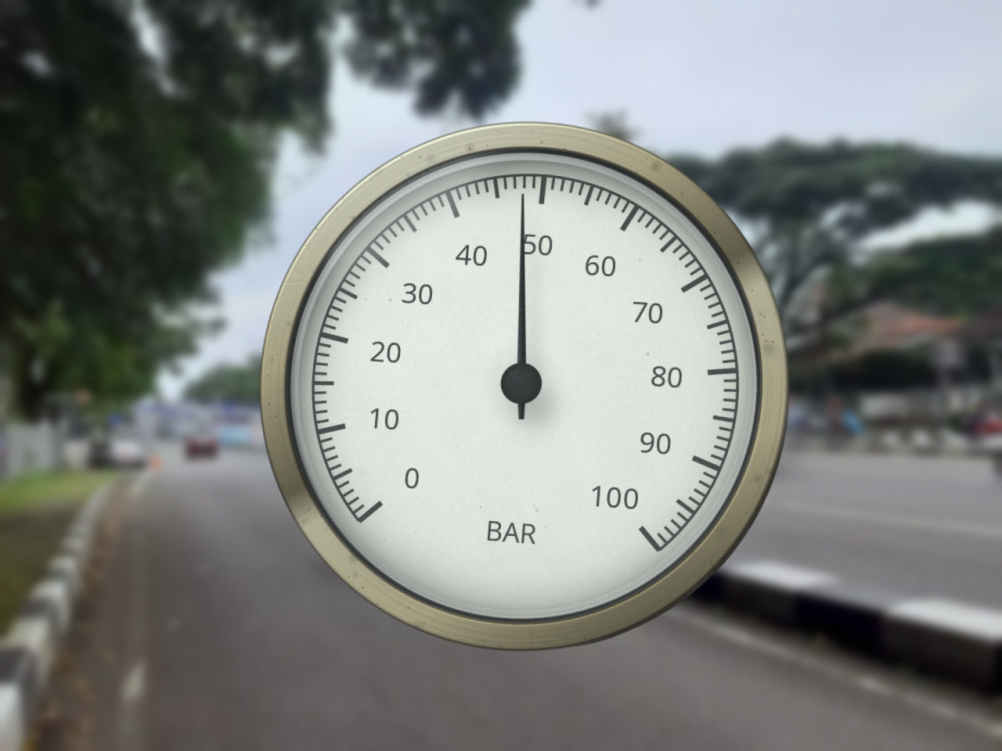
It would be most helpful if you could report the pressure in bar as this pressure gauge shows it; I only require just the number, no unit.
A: 48
